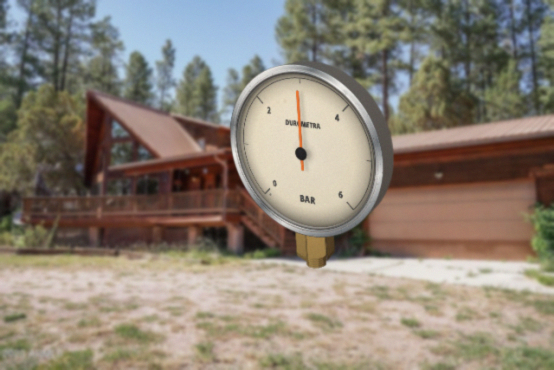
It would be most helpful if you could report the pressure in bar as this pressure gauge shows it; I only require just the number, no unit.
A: 3
